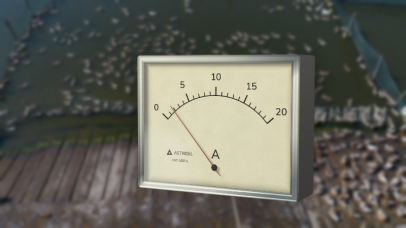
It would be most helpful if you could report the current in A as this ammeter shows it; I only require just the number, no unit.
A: 2
